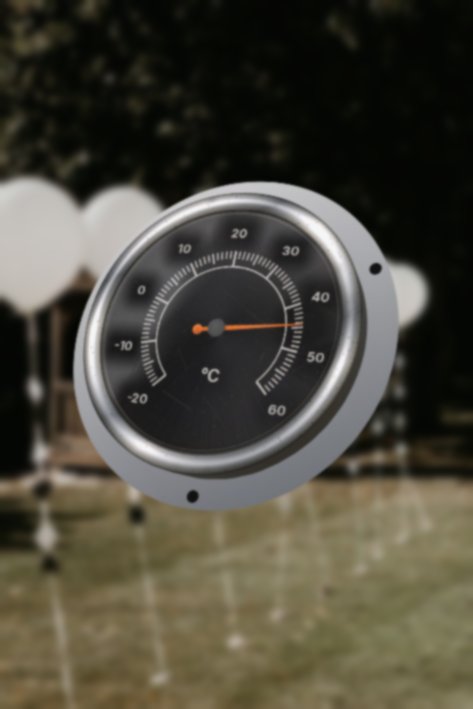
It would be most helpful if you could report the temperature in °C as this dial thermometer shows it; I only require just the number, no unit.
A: 45
